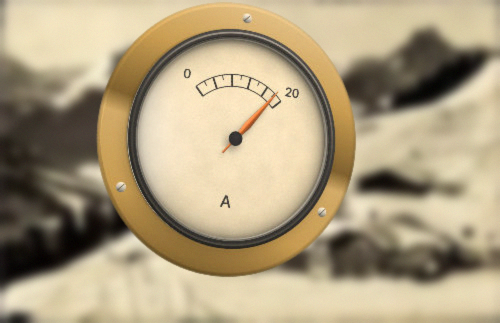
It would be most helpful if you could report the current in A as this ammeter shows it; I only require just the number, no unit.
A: 18
